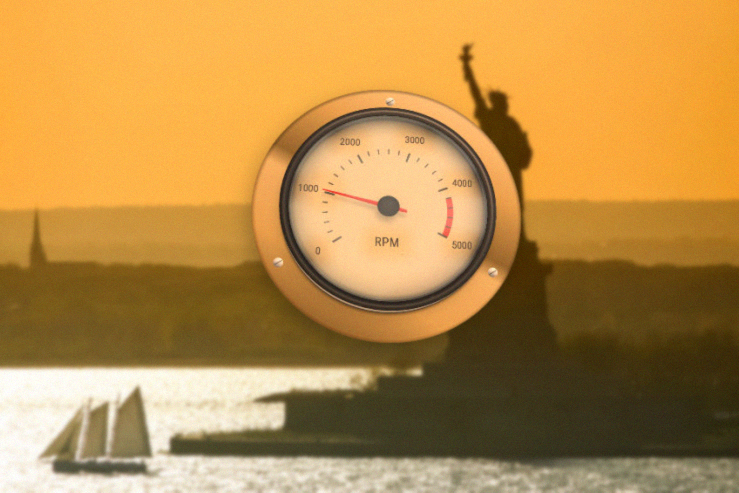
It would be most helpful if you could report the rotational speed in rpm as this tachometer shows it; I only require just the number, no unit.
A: 1000
